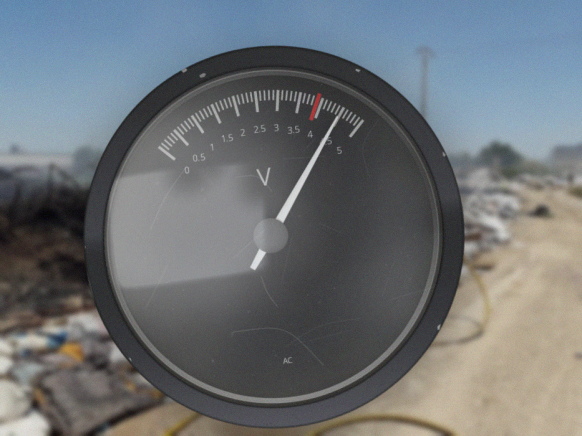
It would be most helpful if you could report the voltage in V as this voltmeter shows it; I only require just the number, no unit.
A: 4.5
